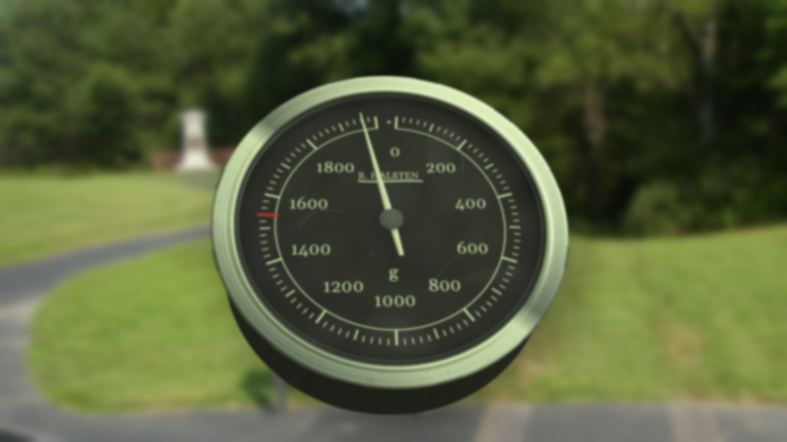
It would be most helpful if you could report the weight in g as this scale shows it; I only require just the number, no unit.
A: 1960
